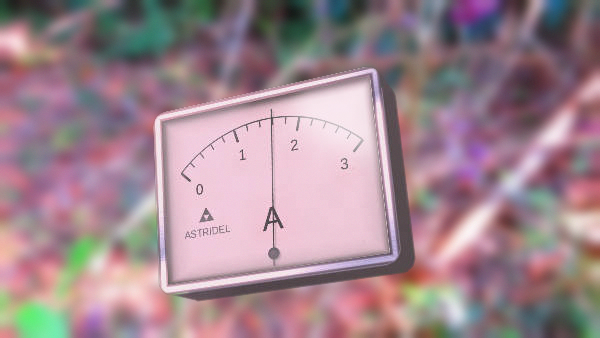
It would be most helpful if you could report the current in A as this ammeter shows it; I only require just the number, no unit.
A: 1.6
